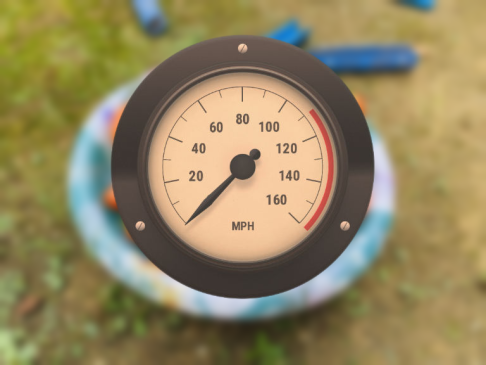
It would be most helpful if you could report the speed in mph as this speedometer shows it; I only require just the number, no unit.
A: 0
